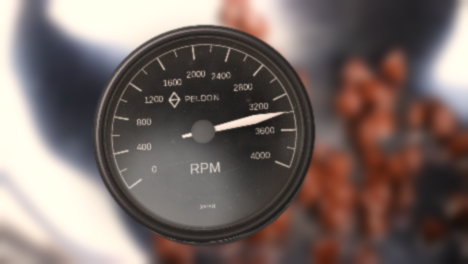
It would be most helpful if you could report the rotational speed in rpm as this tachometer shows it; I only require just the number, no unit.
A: 3400
